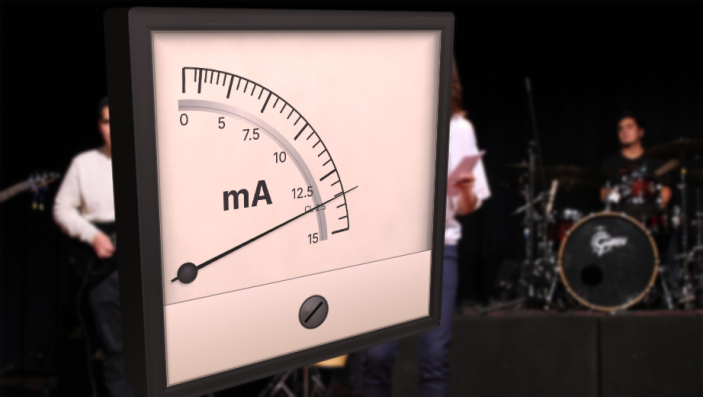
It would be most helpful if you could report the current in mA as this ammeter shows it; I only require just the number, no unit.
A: 13.5
